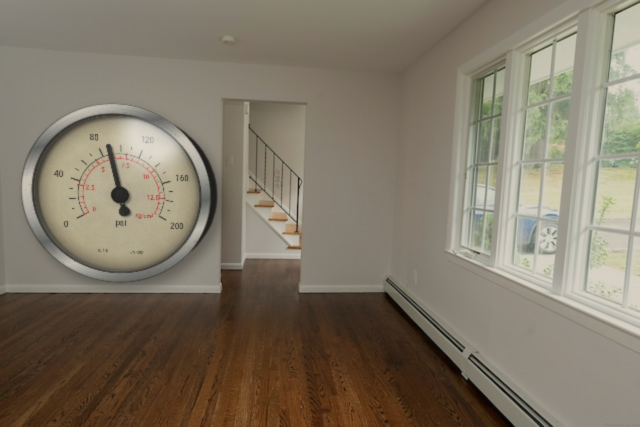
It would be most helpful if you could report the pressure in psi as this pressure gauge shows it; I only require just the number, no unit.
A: 90
